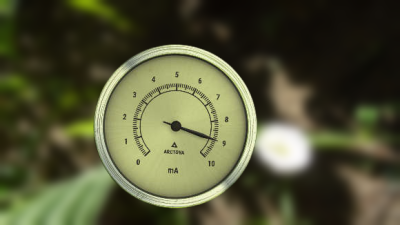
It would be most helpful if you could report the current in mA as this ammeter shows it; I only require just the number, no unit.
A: 9
